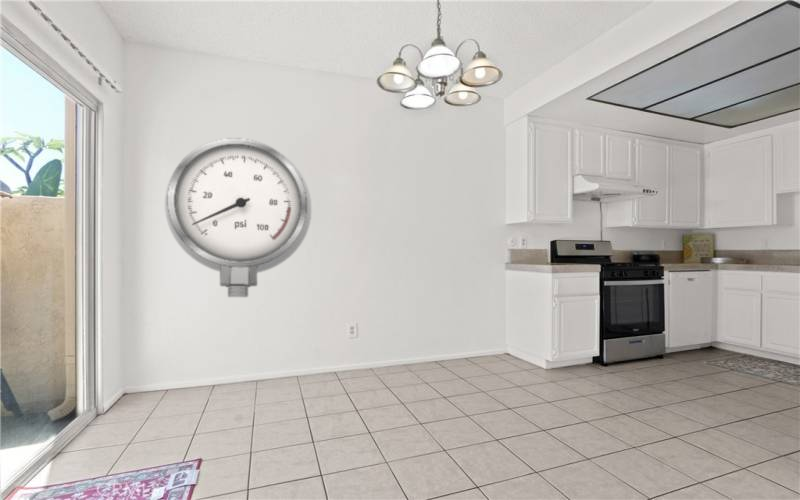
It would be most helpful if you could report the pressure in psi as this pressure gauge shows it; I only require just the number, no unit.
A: 5
